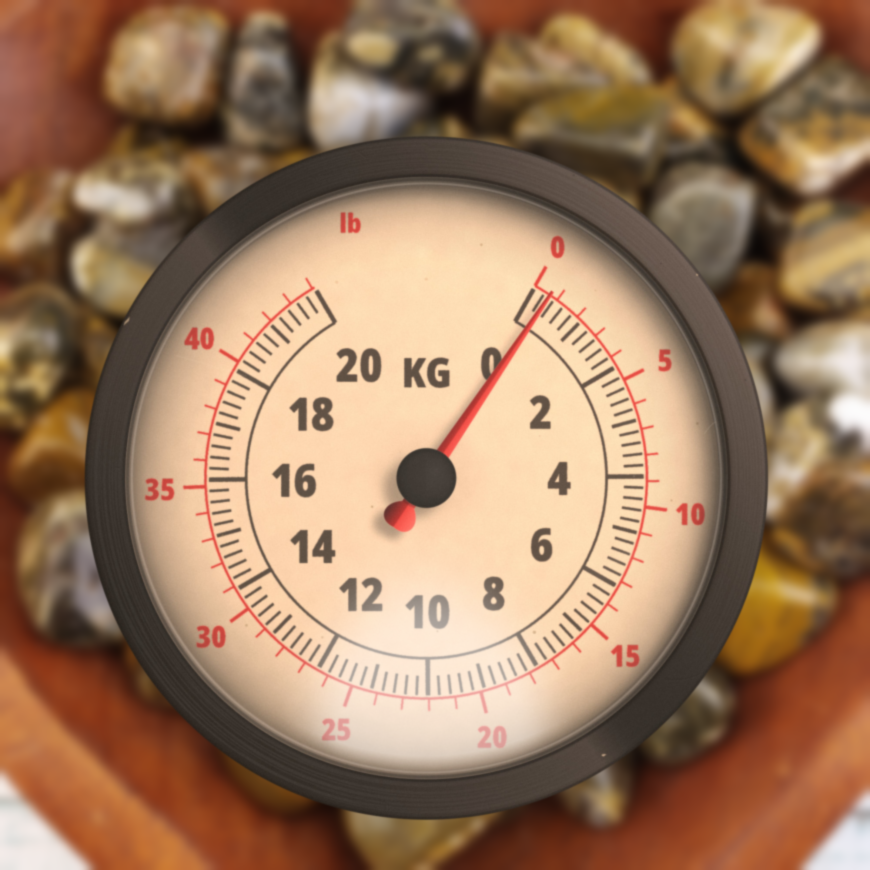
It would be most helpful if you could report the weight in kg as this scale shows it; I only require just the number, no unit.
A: 0.3
